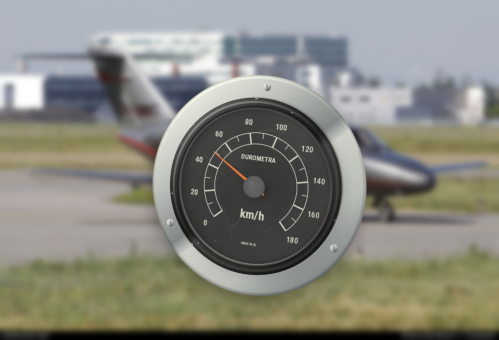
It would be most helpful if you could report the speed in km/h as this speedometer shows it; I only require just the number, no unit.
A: 50
